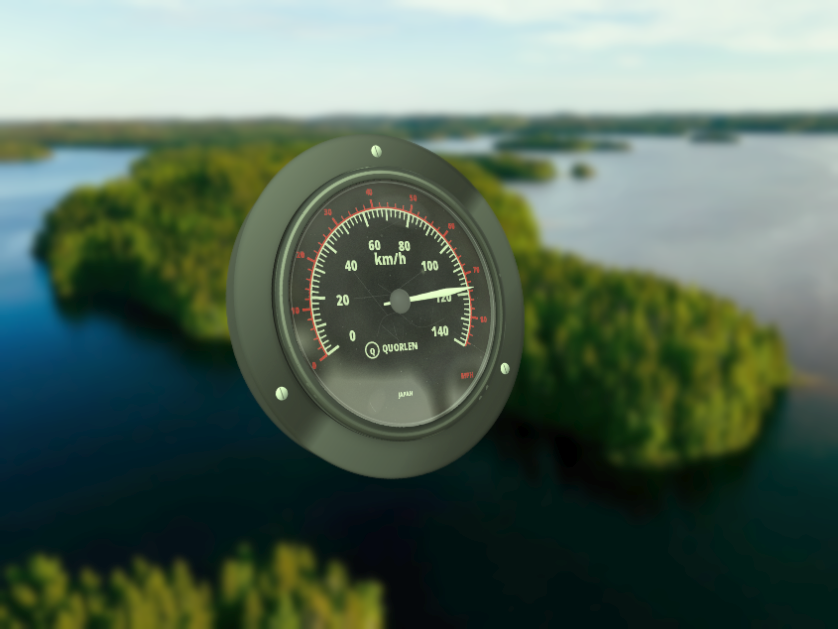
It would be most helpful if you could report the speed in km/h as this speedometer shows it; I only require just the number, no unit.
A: 118
